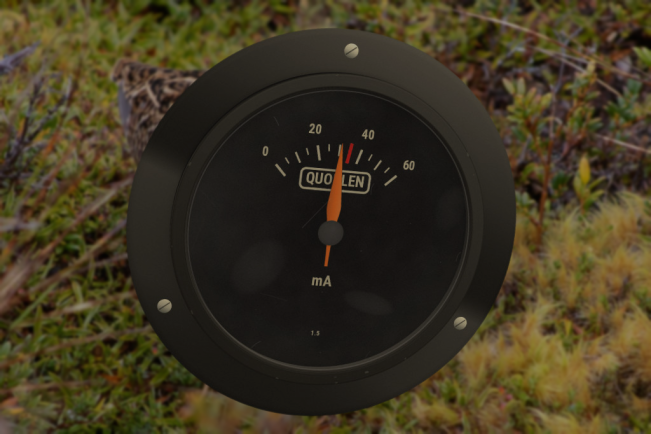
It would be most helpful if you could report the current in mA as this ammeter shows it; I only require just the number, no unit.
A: 30
